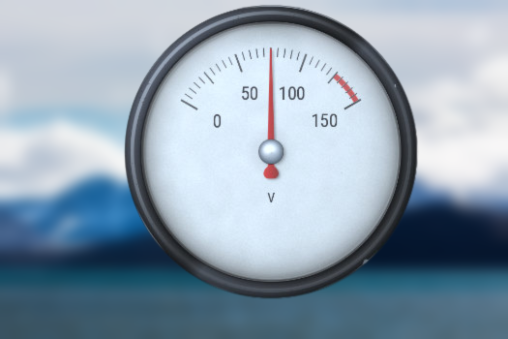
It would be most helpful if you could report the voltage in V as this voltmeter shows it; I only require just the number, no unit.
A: 75
